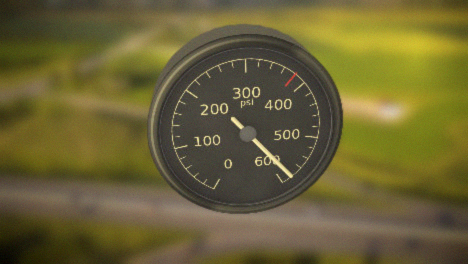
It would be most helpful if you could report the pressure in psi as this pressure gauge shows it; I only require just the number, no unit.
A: 580
